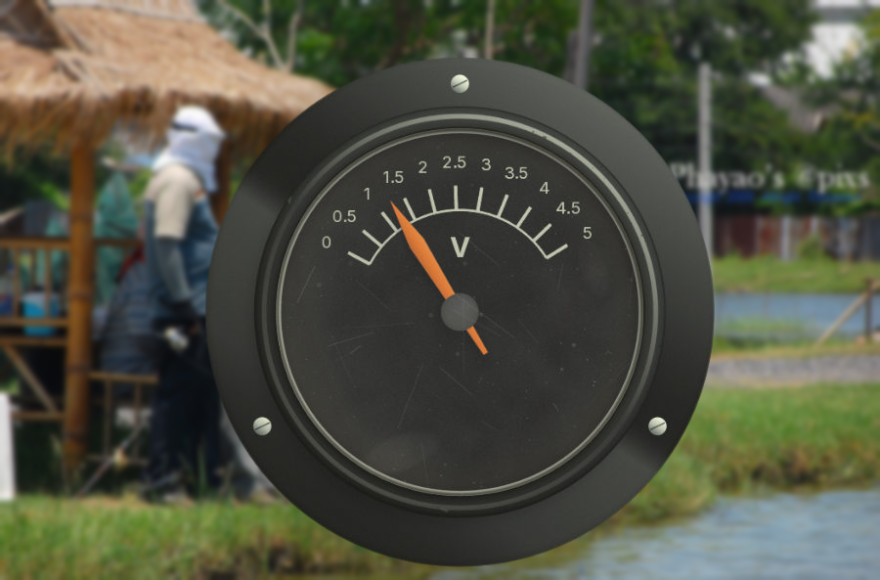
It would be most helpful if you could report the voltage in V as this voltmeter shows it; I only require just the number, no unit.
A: 1.25
